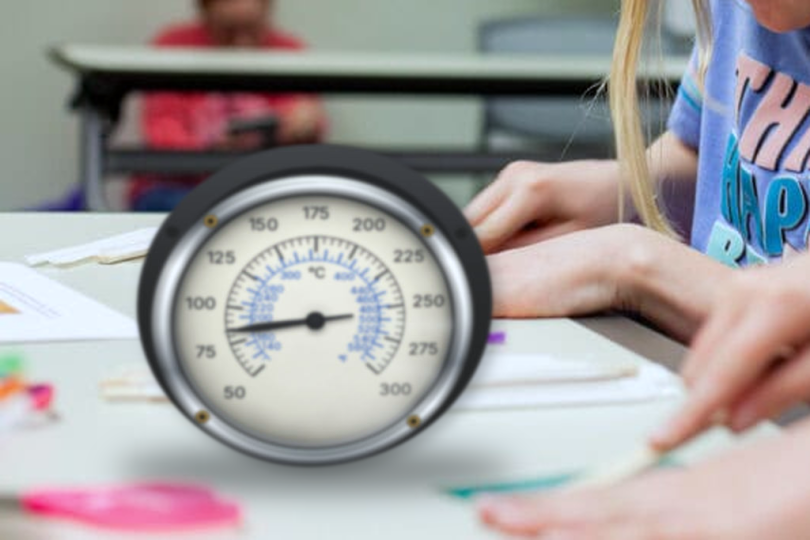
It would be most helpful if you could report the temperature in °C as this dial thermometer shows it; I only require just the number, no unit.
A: 85
